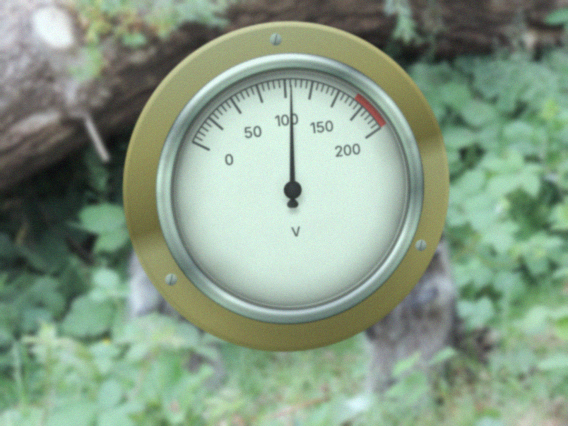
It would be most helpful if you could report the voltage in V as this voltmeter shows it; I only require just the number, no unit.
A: 105
